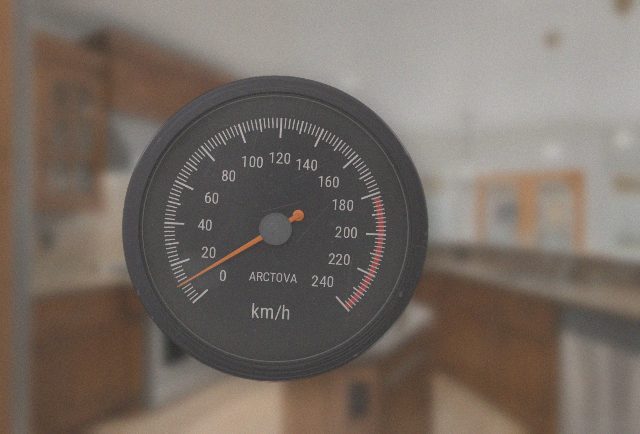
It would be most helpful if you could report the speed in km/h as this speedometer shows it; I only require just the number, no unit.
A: 10
